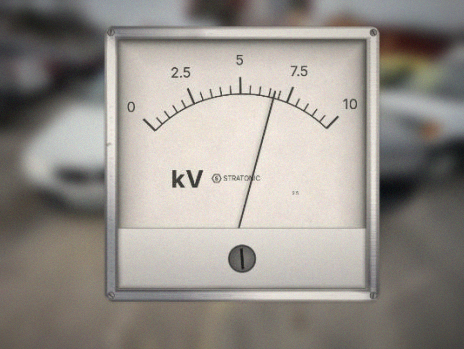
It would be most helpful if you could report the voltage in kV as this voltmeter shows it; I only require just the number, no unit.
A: 6.75
